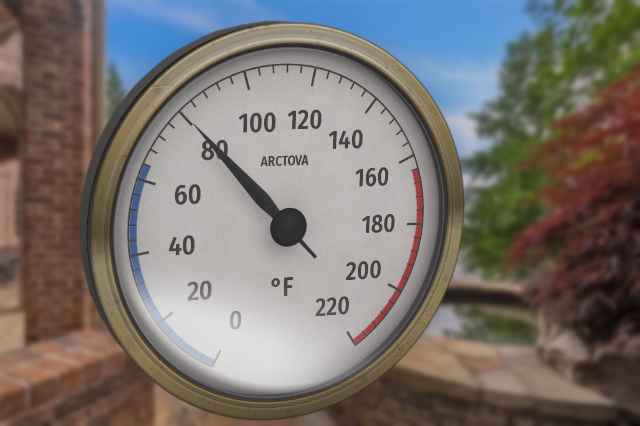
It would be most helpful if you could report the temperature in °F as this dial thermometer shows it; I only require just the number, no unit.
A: 80
